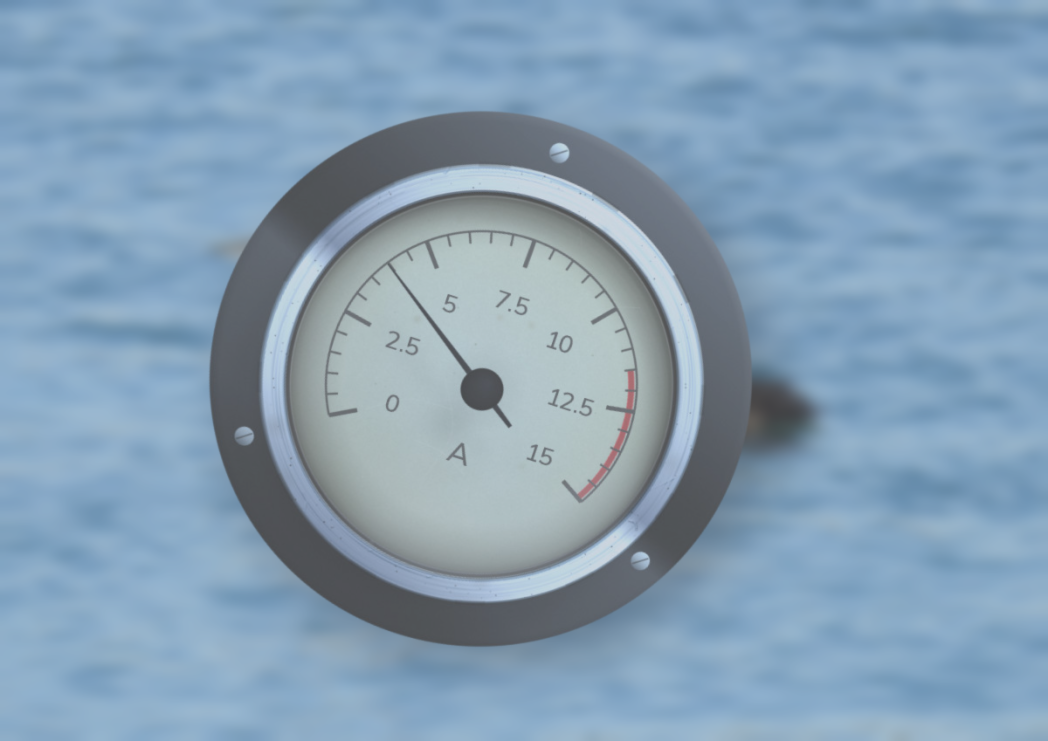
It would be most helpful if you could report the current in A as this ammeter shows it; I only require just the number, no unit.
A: 4
